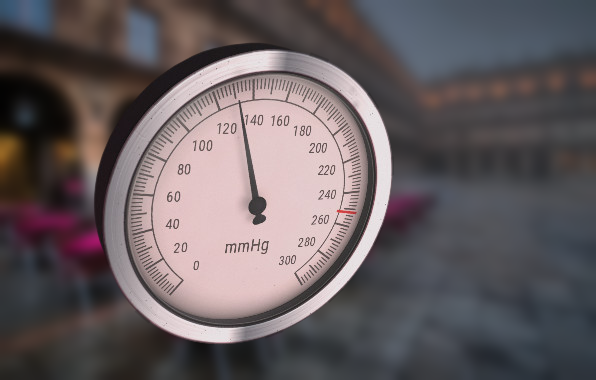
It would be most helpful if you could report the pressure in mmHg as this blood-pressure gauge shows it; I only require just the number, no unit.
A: 130
